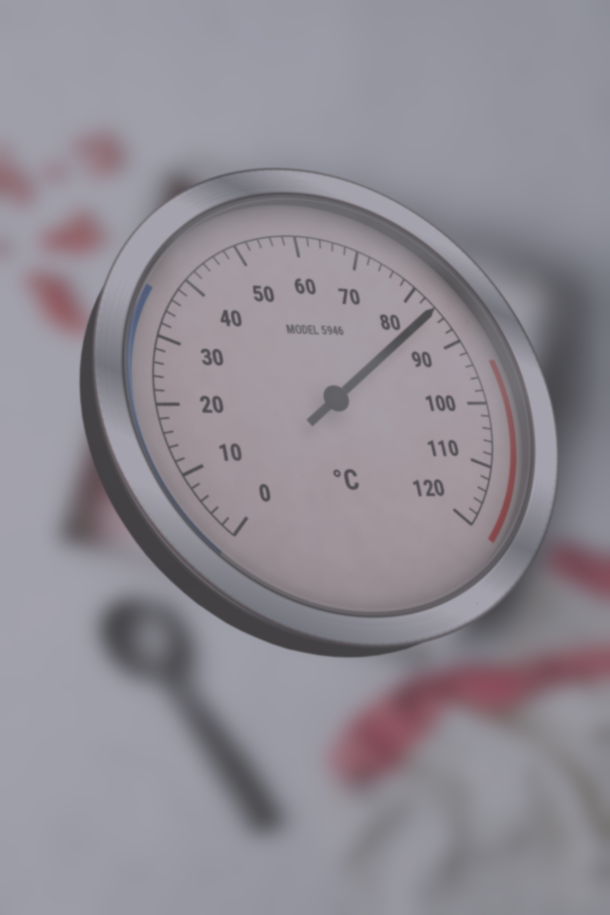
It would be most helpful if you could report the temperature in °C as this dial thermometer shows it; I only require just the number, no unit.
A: 84
